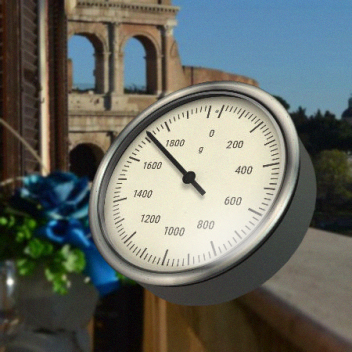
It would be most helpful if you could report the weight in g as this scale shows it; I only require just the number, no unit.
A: 1720
